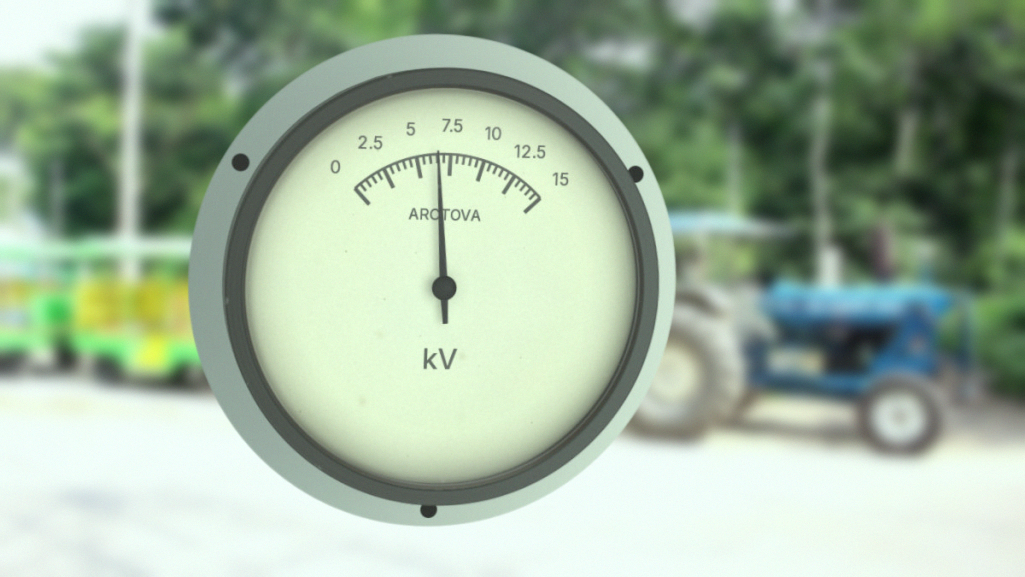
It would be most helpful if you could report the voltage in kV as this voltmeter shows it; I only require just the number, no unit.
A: 6.5
